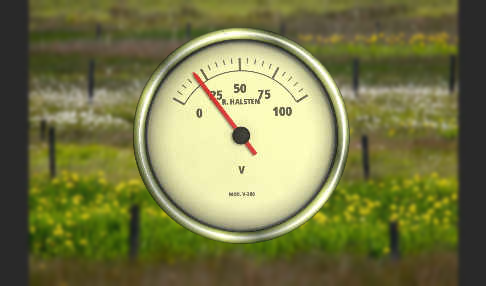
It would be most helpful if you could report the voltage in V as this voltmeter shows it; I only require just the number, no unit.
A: 20
